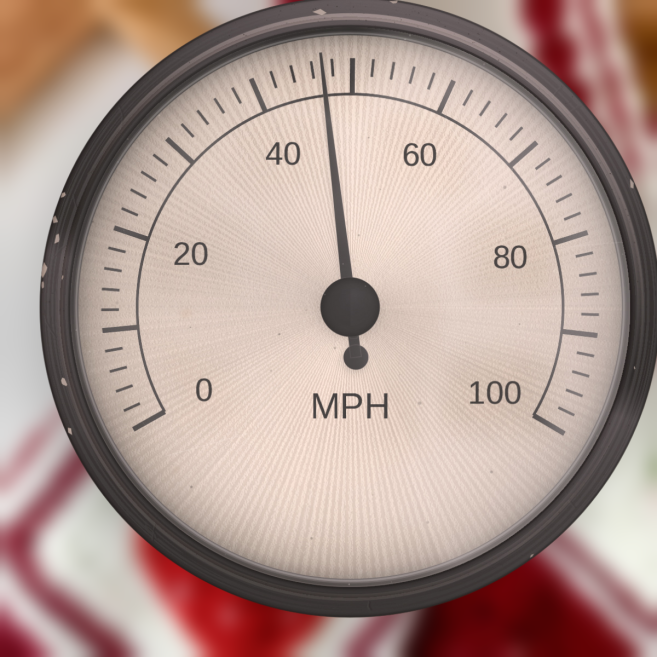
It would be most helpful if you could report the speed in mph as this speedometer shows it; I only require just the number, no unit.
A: 47
